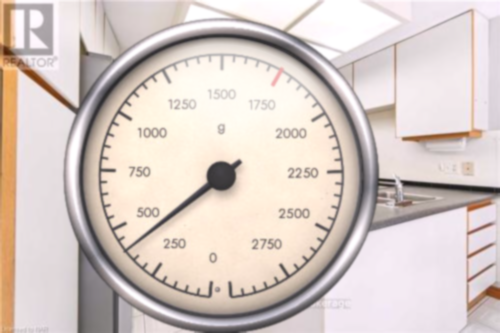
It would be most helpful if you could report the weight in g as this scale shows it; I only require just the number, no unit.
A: 400
